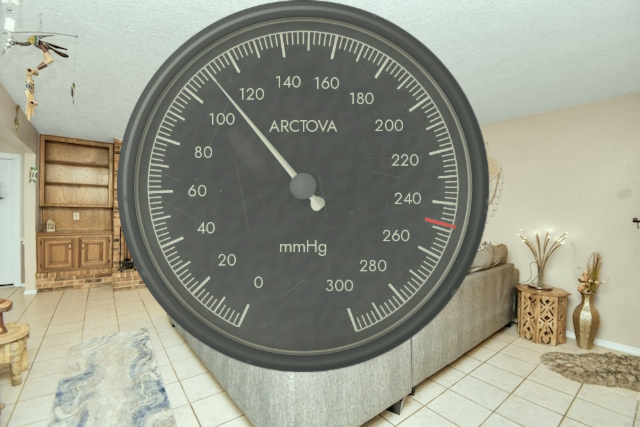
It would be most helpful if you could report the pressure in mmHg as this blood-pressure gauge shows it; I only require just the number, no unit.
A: 110
